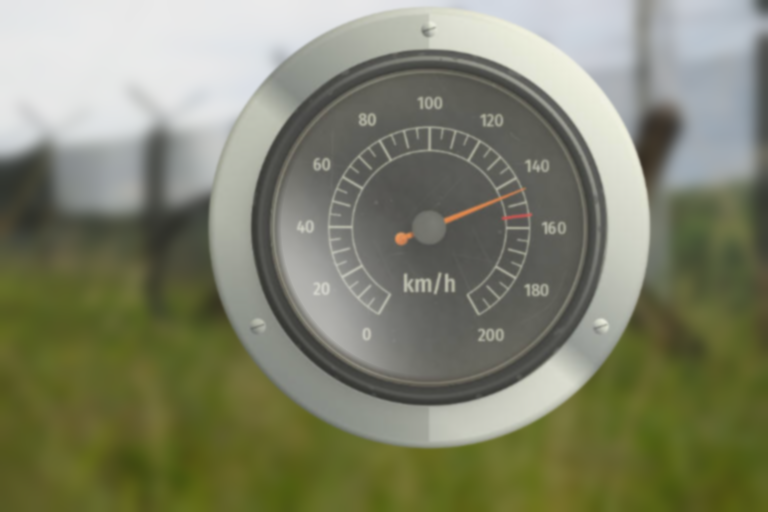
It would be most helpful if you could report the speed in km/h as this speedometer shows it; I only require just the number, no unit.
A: 145
